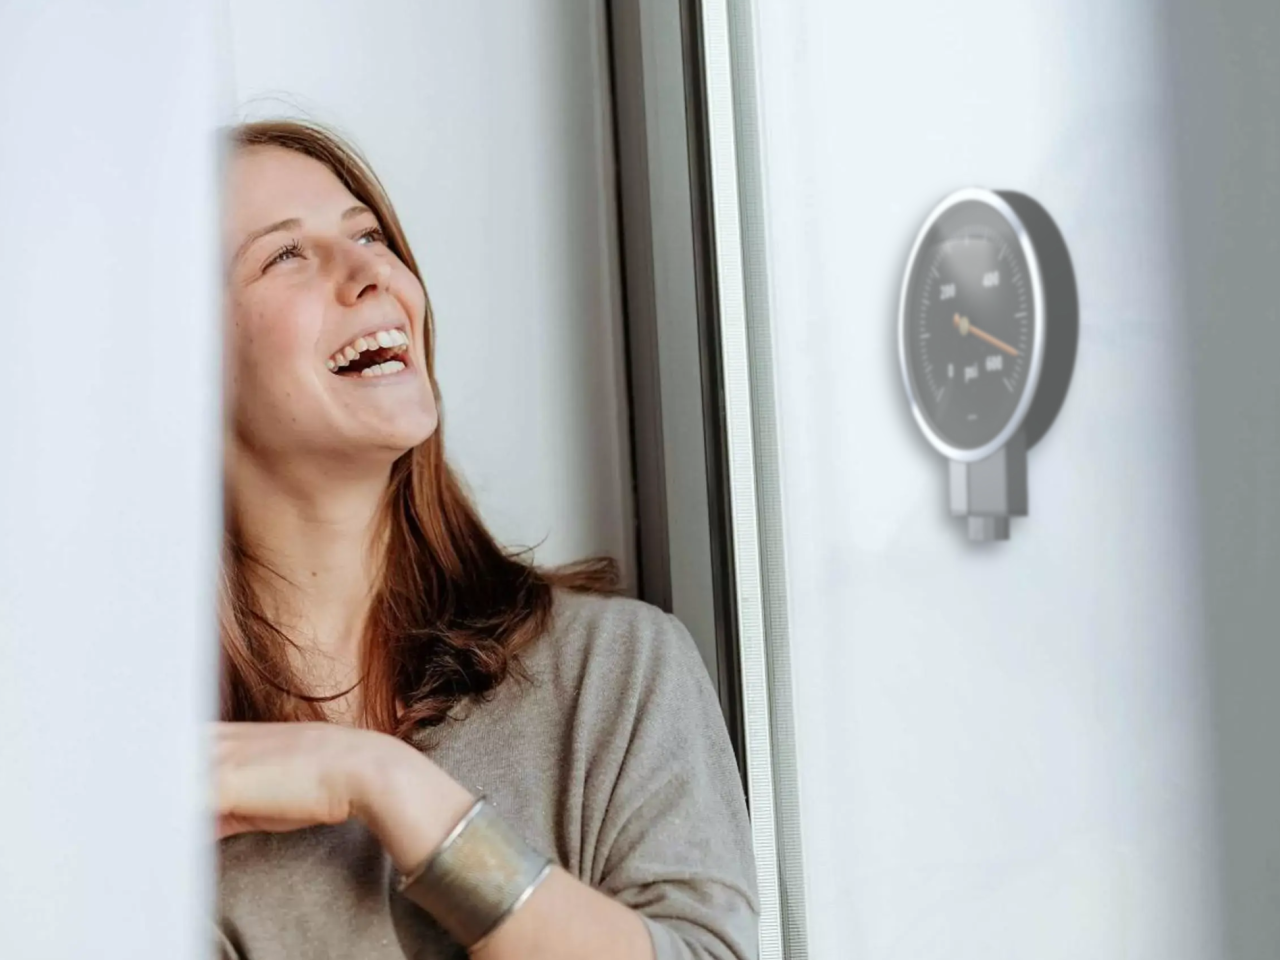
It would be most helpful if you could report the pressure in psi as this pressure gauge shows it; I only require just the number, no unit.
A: 550
